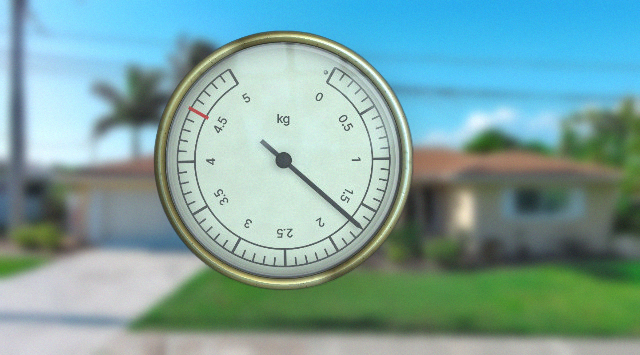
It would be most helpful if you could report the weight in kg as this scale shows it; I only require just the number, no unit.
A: 1.7
